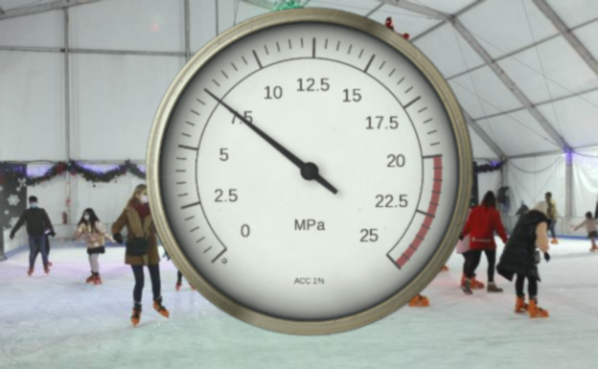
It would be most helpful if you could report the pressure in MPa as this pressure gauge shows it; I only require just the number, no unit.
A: 7.5
